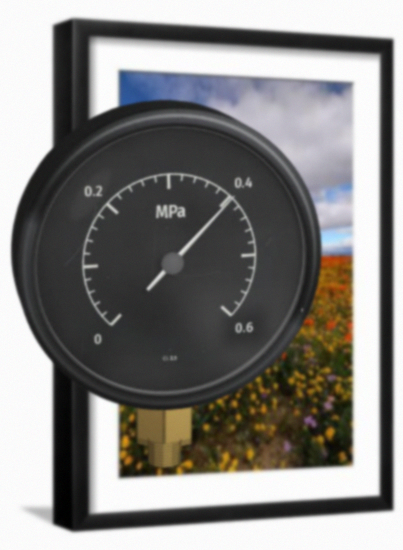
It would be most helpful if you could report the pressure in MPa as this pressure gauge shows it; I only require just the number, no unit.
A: 0.4
